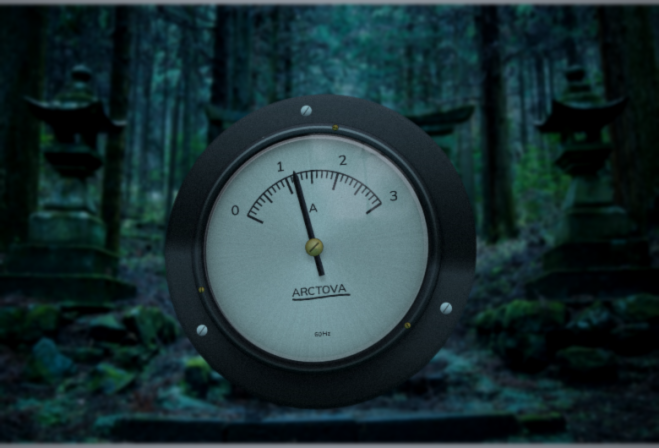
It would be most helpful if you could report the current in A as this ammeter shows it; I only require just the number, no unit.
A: 1.2
